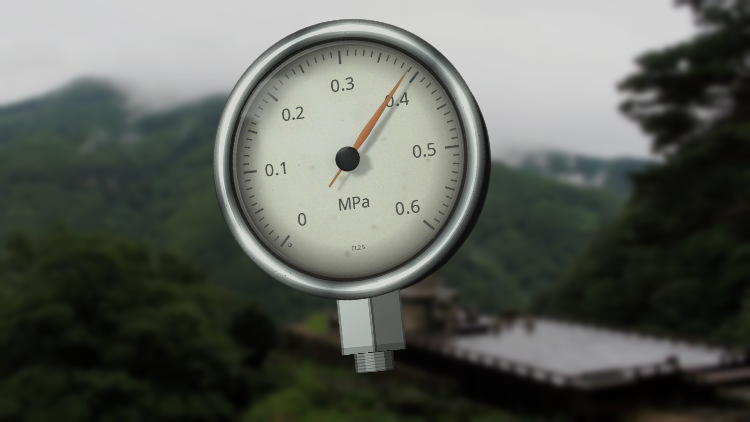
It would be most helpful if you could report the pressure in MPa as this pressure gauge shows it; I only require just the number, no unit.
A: 0.39
